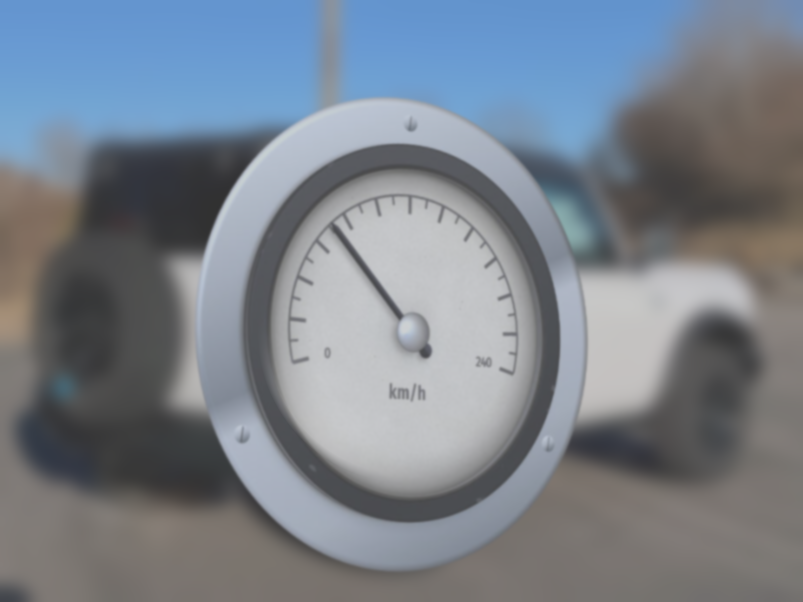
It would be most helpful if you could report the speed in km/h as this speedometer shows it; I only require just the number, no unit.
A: 70
